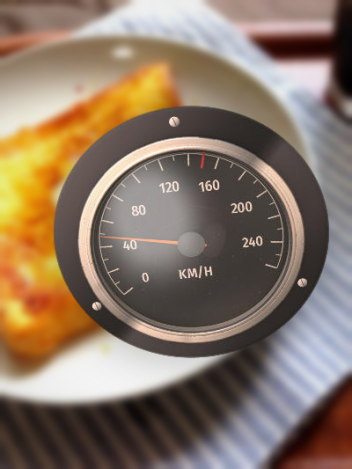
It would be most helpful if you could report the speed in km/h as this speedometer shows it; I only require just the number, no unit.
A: 50
